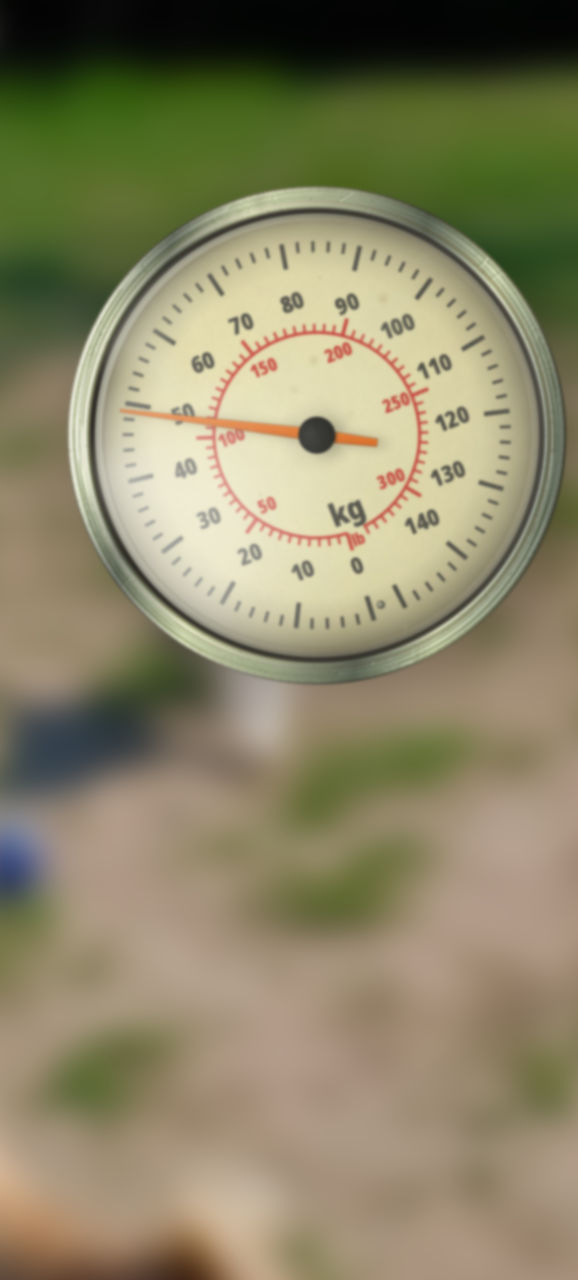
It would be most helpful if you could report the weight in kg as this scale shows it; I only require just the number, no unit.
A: 49
